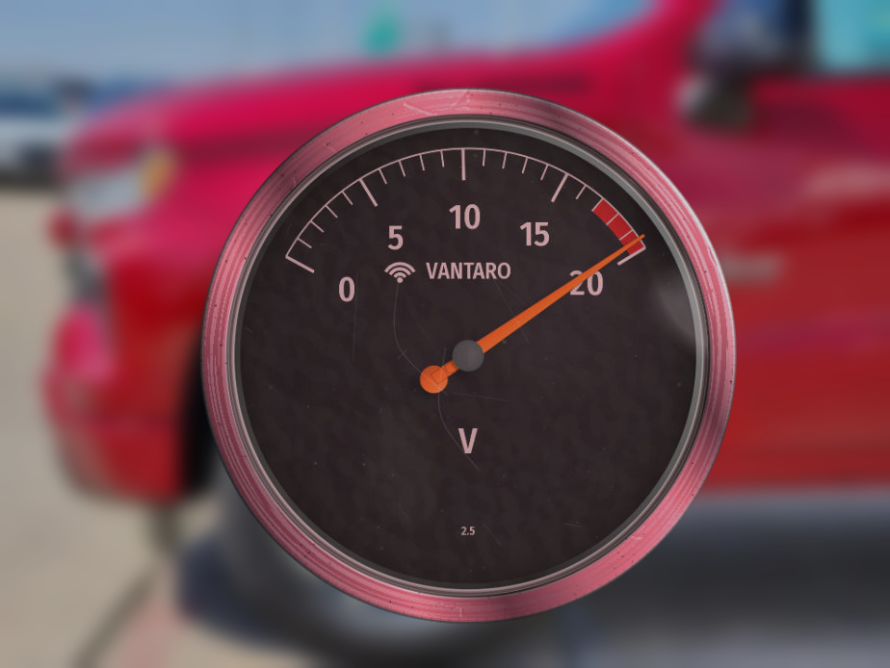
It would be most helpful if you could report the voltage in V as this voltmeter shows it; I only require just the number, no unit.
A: 19.5
